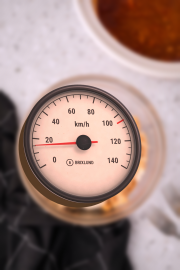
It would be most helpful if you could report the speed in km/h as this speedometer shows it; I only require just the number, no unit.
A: 15
